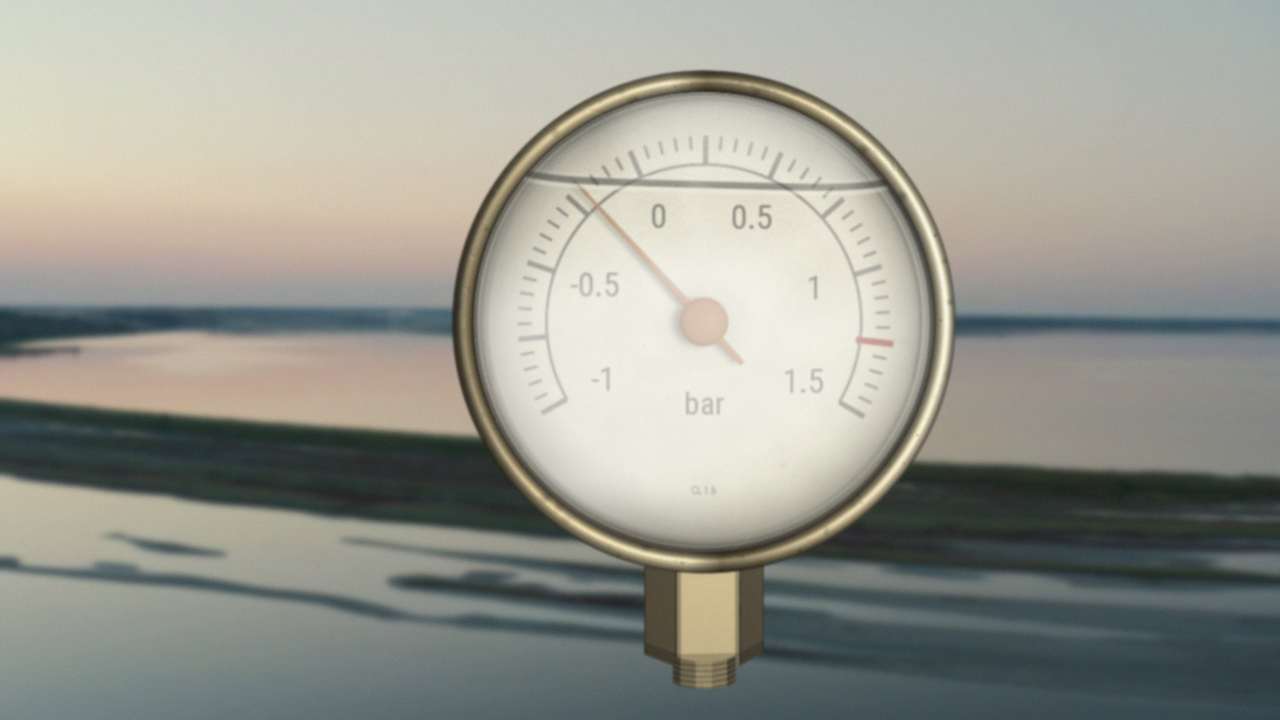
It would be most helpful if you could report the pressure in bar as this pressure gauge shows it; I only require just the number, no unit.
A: -0.2
